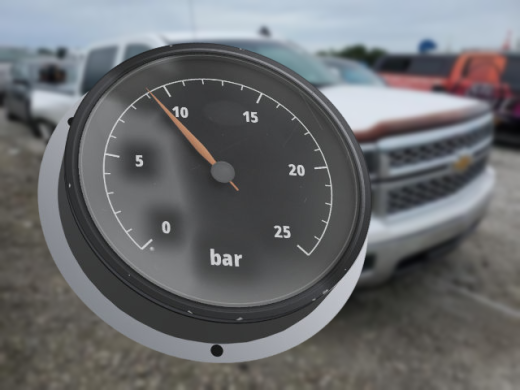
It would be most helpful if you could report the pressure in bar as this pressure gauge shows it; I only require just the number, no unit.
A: 9
